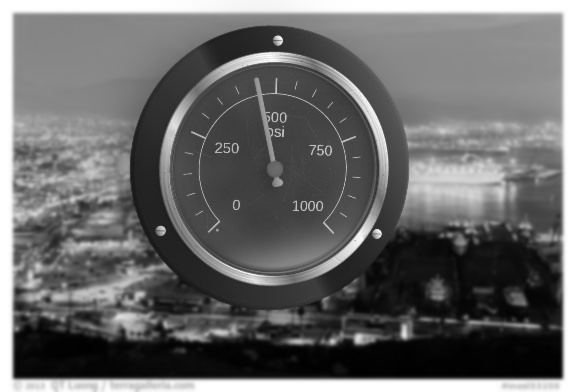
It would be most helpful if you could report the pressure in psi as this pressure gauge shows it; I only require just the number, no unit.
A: 450
